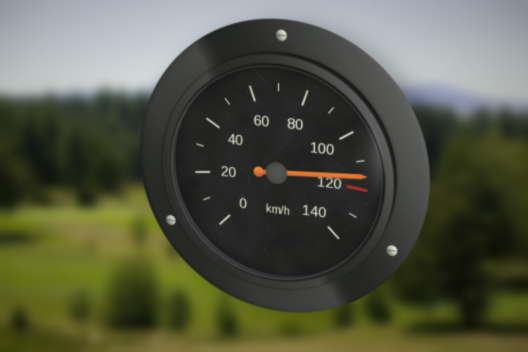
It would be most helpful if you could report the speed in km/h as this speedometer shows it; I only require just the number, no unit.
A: 115
